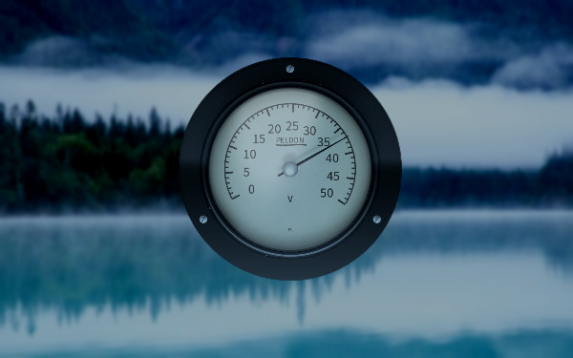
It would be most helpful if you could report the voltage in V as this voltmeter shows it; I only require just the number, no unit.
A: 37
